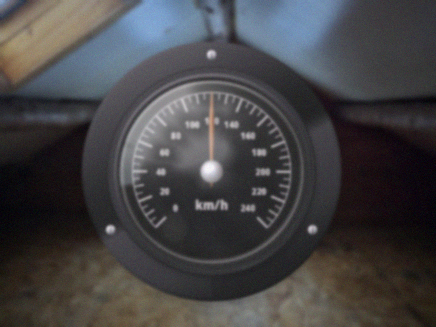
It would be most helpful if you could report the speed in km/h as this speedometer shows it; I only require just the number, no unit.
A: 120
